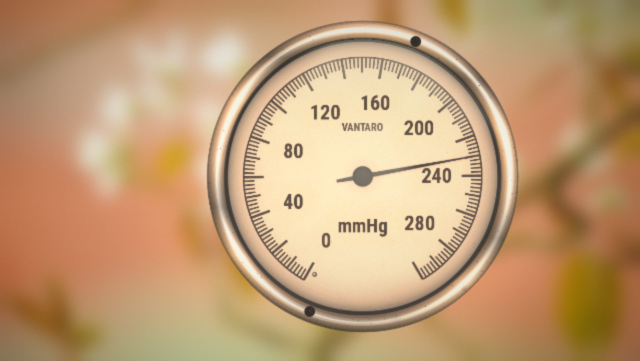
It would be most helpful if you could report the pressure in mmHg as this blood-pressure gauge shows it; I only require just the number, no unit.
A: 230
